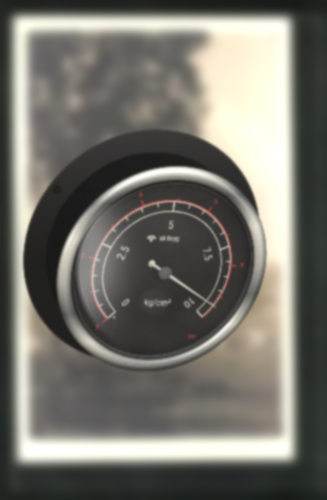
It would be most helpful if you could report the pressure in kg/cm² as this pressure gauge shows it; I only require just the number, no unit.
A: 9.5
